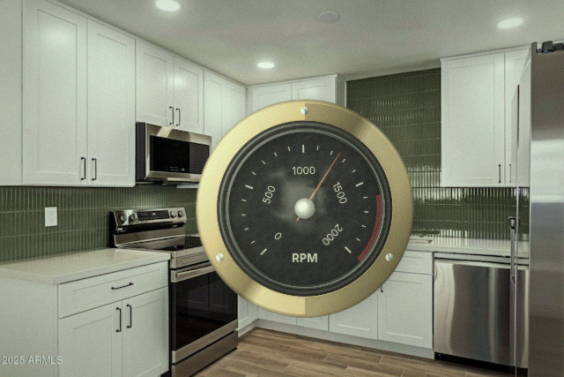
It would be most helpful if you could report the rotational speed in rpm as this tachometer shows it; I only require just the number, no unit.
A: 1250
